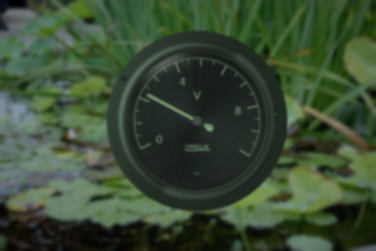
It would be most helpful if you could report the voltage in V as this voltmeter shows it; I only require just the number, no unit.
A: 2.25
